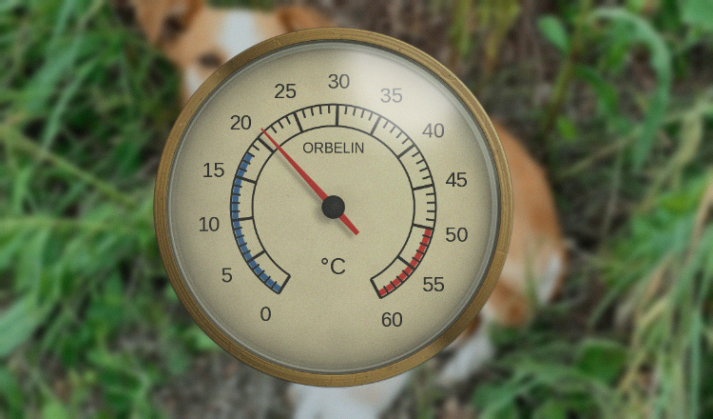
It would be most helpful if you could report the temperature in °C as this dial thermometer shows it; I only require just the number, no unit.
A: 21
